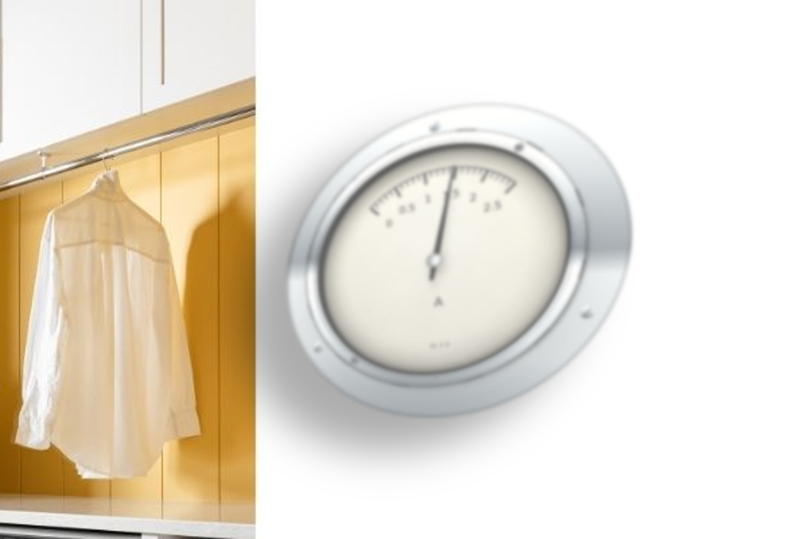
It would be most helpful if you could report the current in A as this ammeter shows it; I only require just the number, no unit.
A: 1.5
